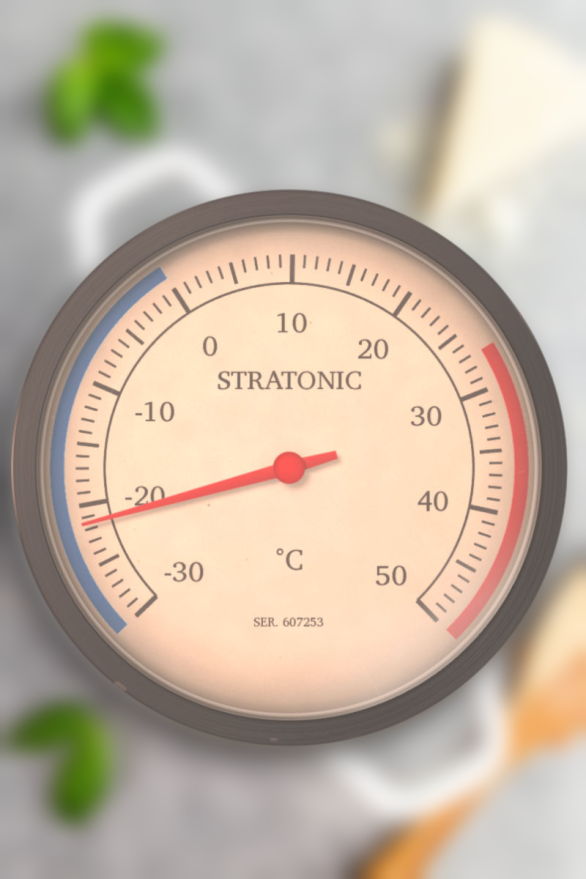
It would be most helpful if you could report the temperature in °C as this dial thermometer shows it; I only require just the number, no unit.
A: -21.5
